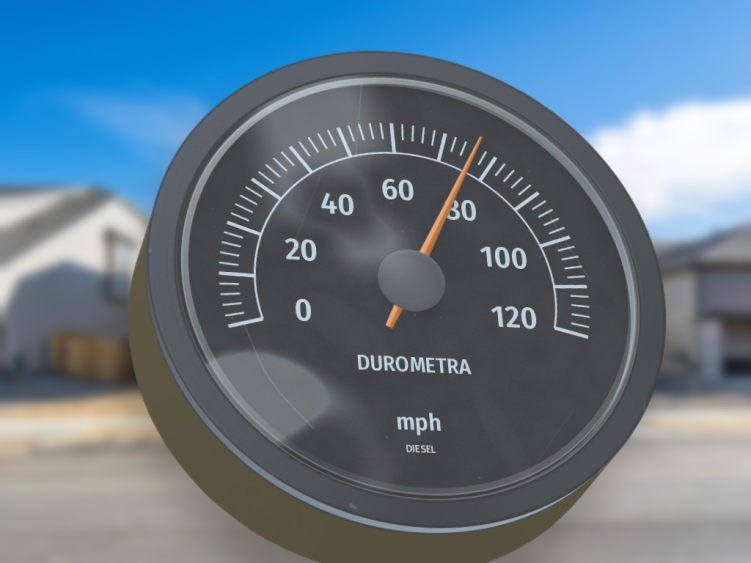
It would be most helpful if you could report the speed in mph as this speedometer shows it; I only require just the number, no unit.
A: 76
